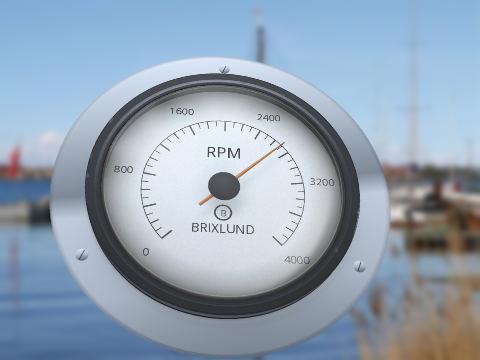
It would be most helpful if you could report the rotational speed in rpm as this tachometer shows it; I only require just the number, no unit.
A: 2700
